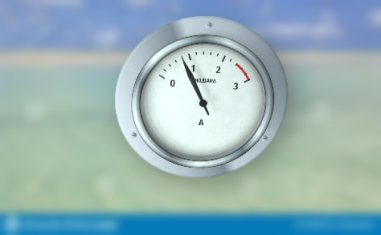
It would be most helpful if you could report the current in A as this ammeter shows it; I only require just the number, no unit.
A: 0.8
